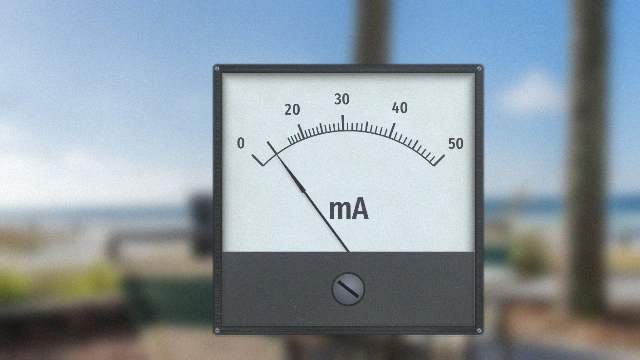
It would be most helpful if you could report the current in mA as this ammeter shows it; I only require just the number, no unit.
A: 10
